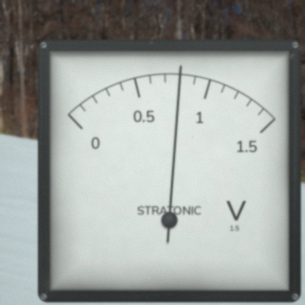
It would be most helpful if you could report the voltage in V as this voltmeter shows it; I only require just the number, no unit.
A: 0.8
